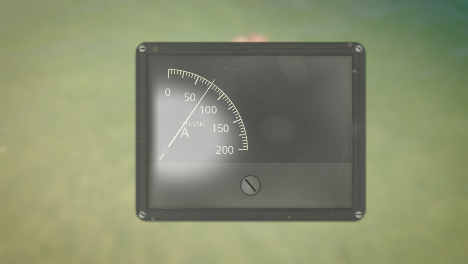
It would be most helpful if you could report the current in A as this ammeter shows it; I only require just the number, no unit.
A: 75
